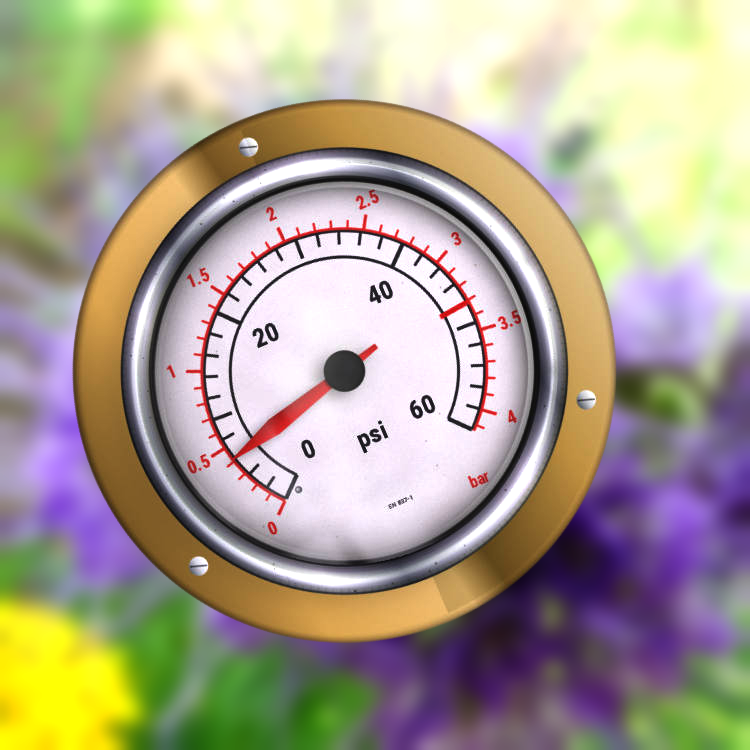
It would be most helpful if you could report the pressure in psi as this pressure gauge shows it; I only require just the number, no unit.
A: 6
